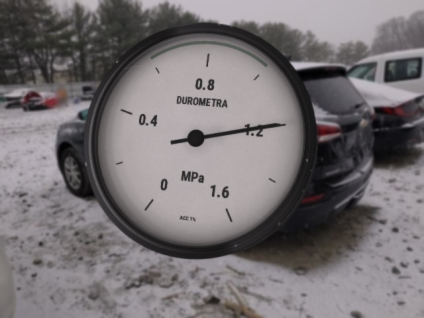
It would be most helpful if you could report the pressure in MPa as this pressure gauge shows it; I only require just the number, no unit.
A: 1.2
